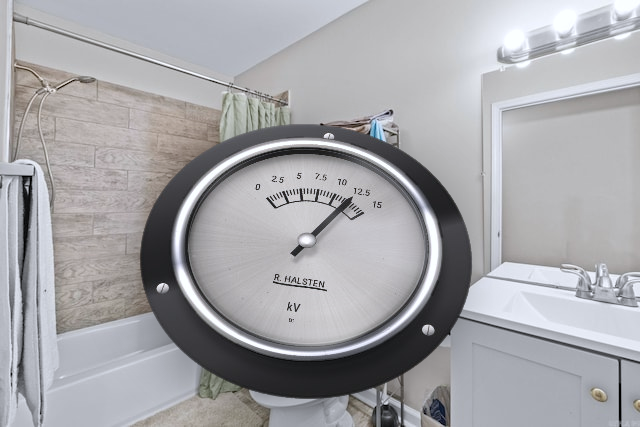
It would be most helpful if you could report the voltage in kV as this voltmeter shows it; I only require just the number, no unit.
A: 12.5
